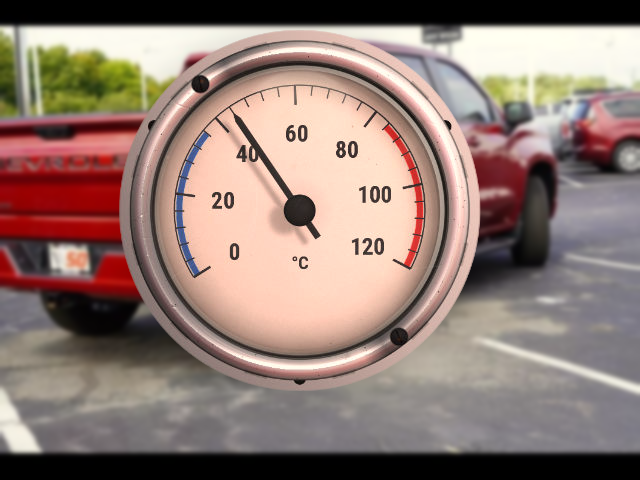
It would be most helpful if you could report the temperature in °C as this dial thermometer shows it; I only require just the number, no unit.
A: 44
